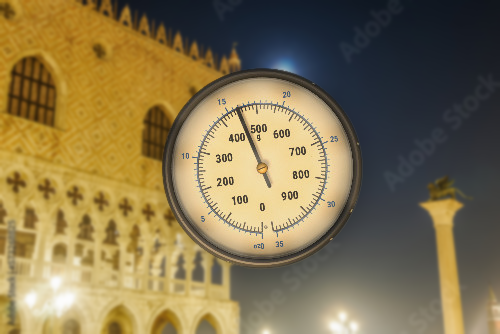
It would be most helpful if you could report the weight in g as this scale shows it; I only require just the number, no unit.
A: 450
